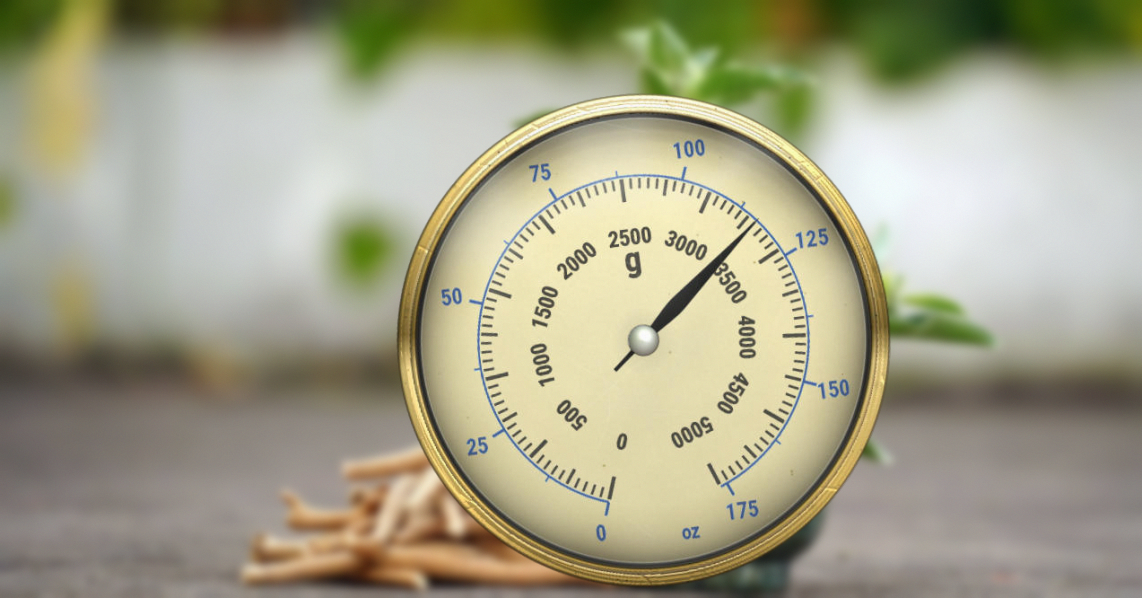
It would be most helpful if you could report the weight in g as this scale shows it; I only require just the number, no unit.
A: 3300
